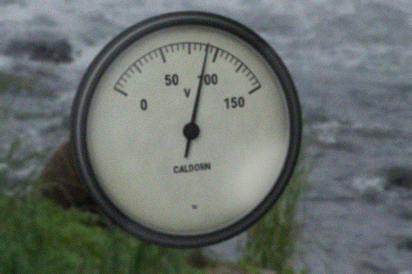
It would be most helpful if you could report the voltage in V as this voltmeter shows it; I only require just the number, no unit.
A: 90
